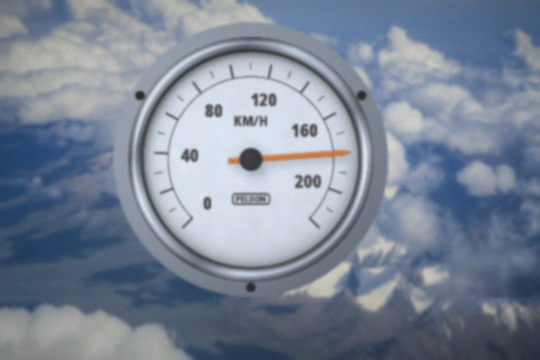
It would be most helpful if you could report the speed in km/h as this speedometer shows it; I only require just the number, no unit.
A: 180
